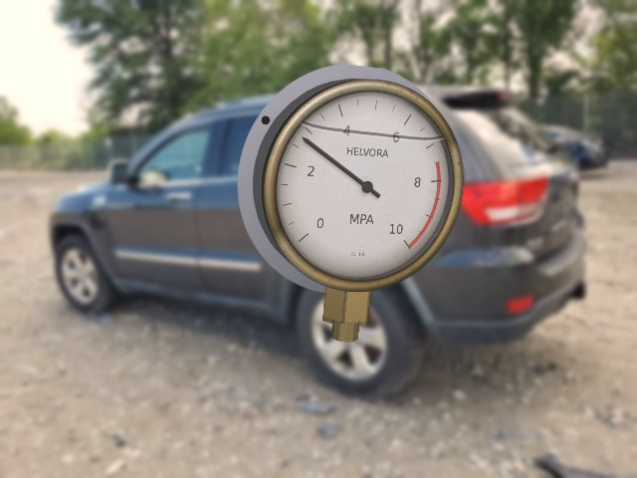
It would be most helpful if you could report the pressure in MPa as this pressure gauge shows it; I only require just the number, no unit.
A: 2.75
